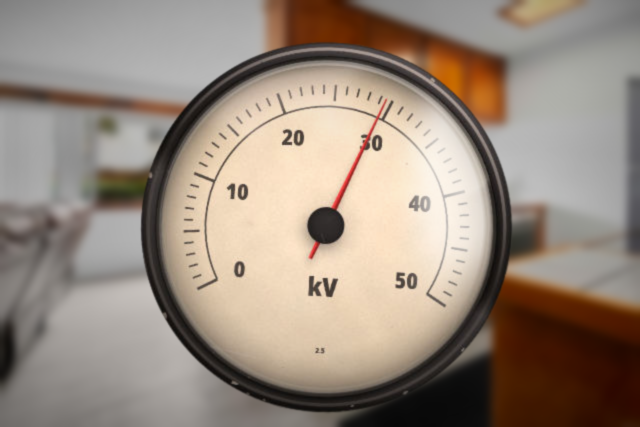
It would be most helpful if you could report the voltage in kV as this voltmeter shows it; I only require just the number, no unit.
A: 29.5
